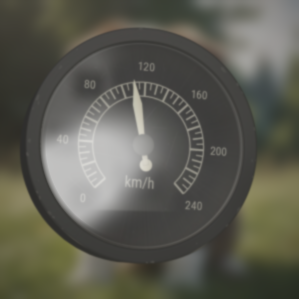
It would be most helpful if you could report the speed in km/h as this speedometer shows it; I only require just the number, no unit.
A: 110
